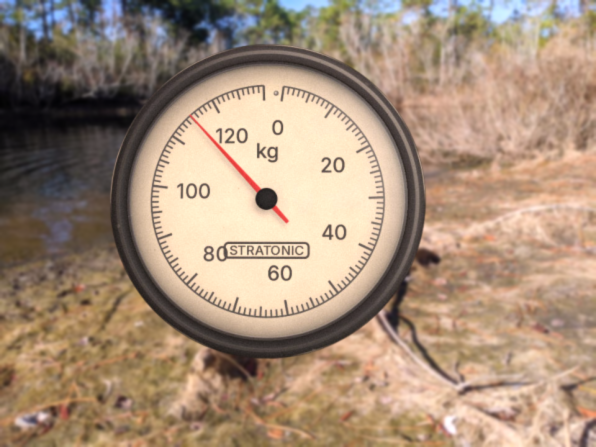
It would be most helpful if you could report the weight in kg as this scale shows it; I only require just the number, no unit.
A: 115
